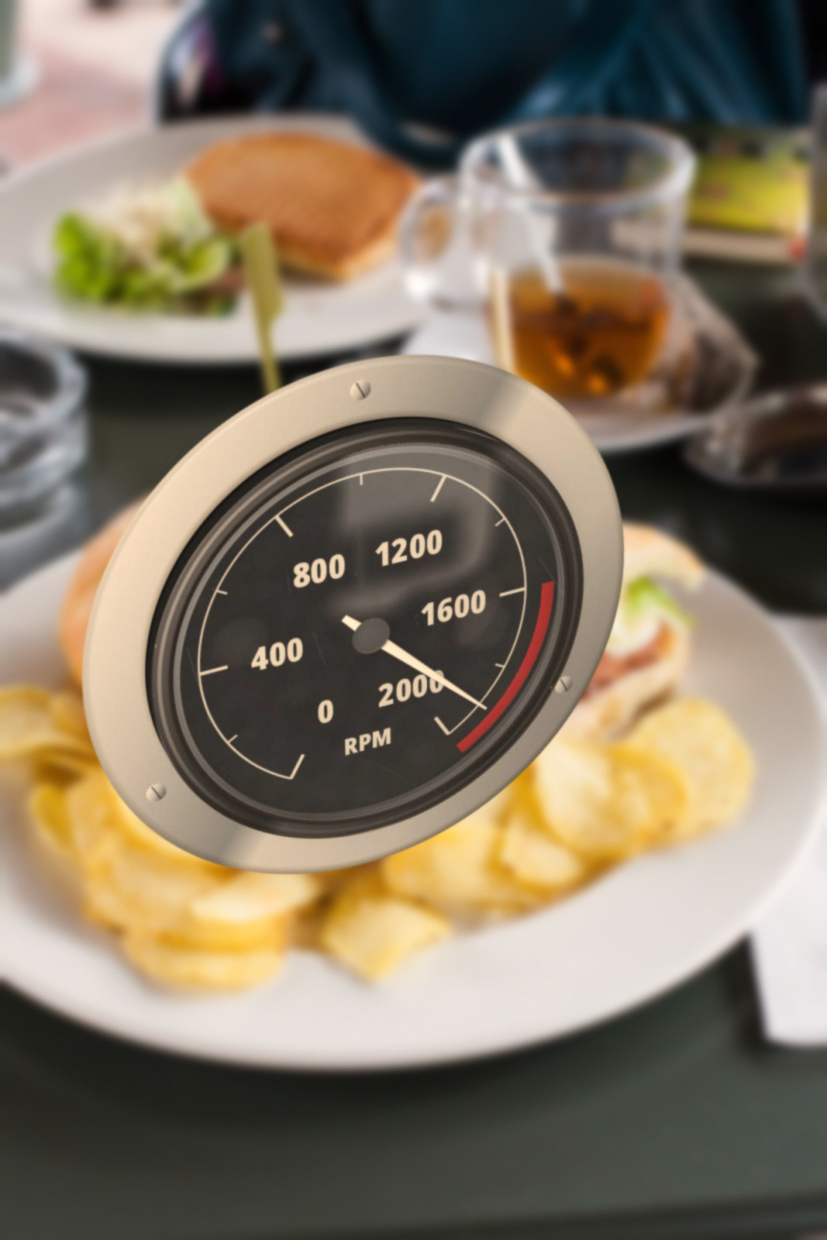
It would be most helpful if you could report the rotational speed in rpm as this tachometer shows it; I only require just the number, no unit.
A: 1900
